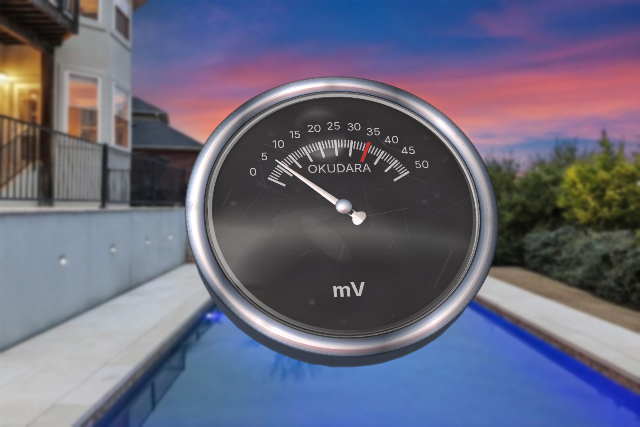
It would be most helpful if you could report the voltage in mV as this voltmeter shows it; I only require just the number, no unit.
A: 5
